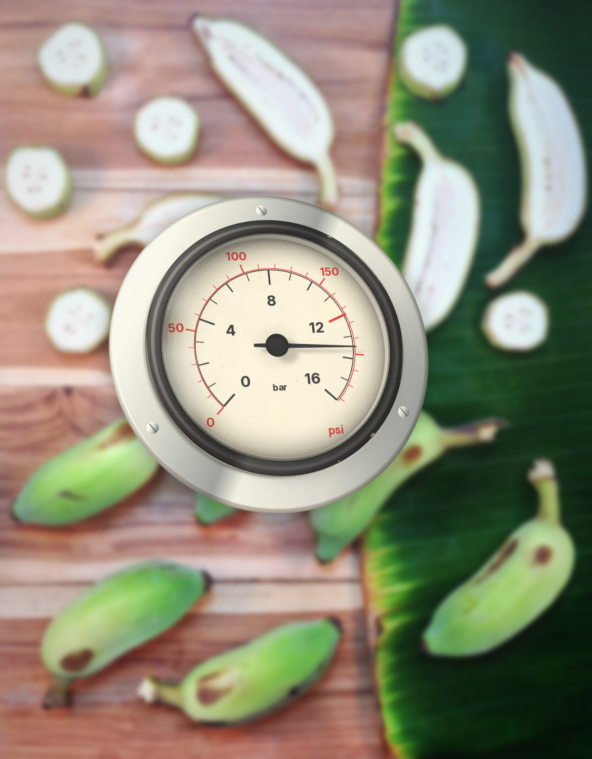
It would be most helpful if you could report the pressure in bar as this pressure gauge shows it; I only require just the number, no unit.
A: 13.5
